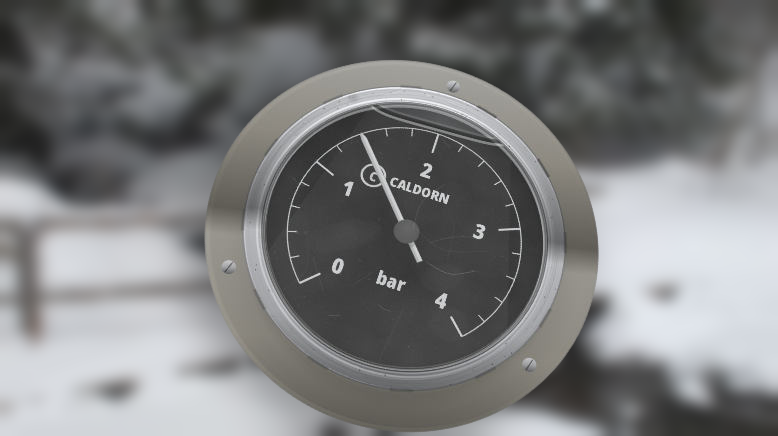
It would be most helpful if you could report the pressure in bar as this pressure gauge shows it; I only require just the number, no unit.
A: 1.4
